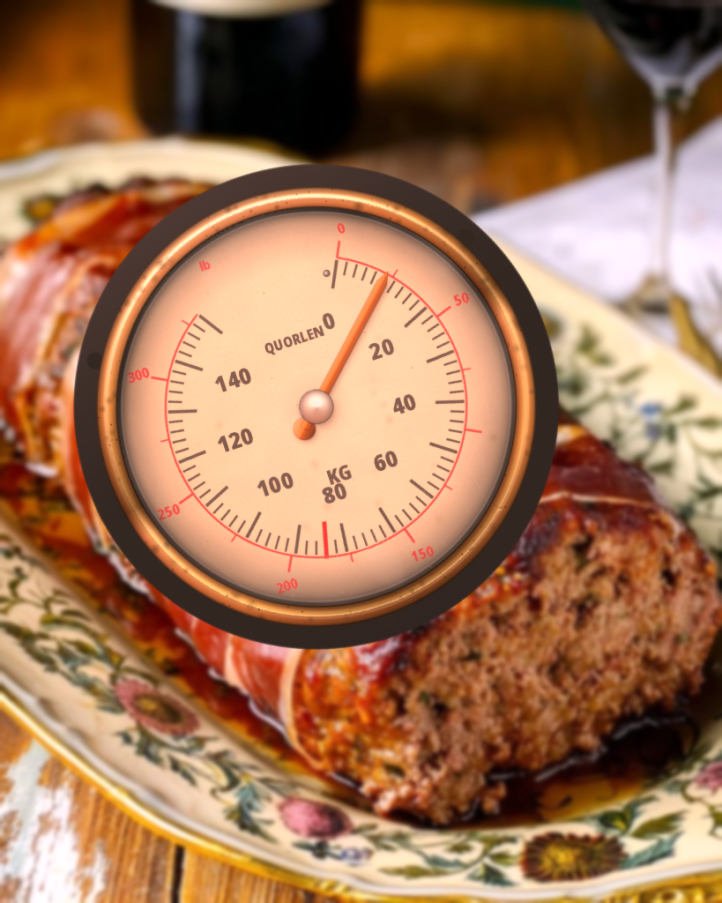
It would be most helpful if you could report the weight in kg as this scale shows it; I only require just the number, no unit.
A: 10
